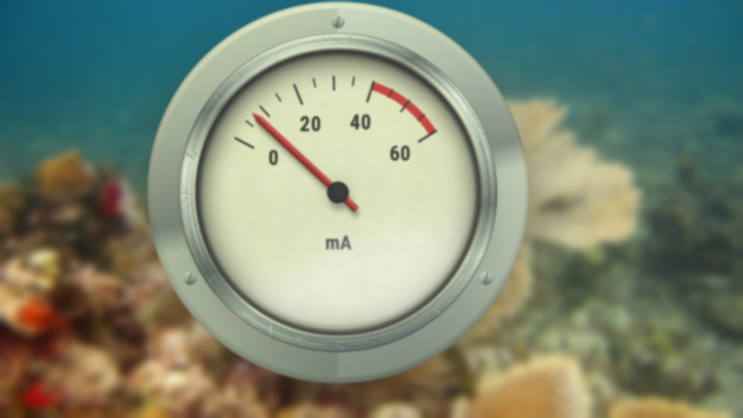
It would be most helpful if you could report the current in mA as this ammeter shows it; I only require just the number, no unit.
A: 7.5
